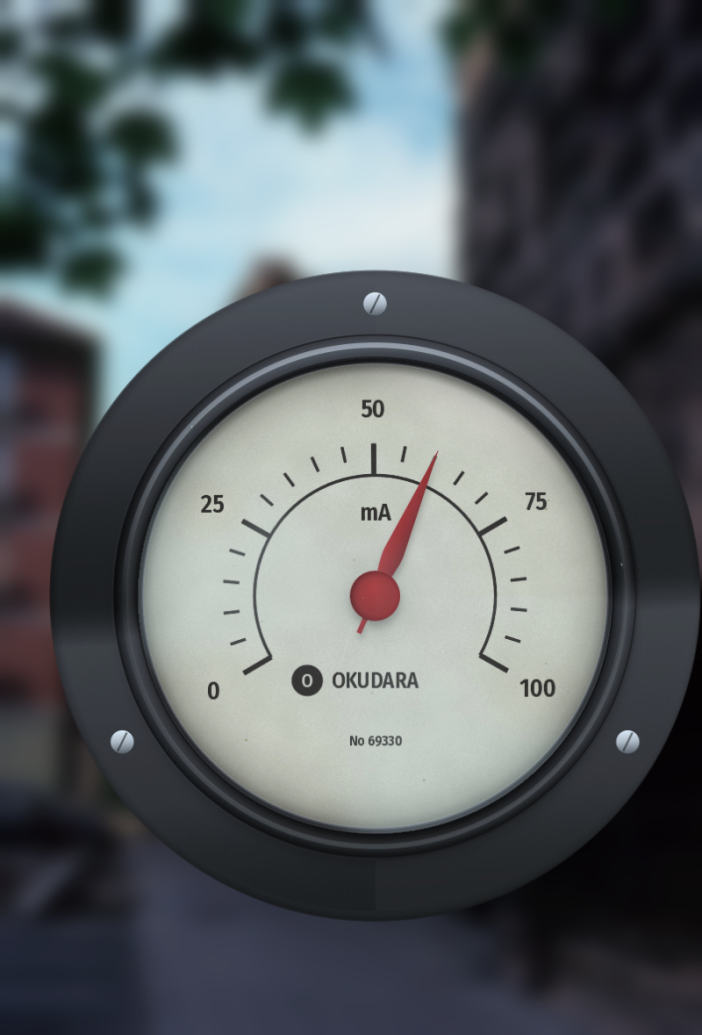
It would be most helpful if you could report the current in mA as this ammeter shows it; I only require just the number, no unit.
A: 60
